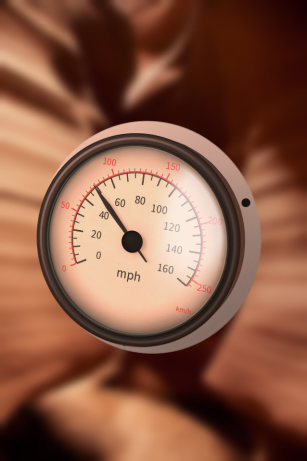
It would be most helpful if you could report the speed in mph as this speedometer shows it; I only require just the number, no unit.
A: 50
